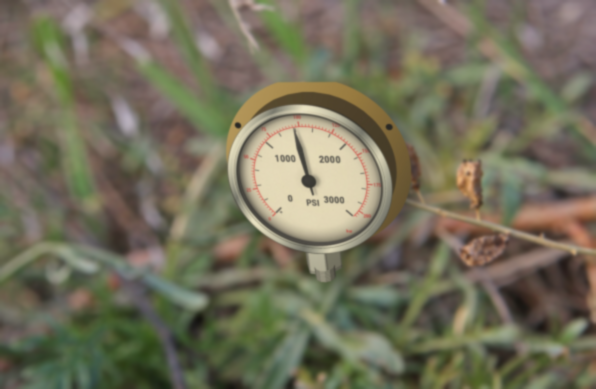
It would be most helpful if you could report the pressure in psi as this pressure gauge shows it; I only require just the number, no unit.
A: 1400
